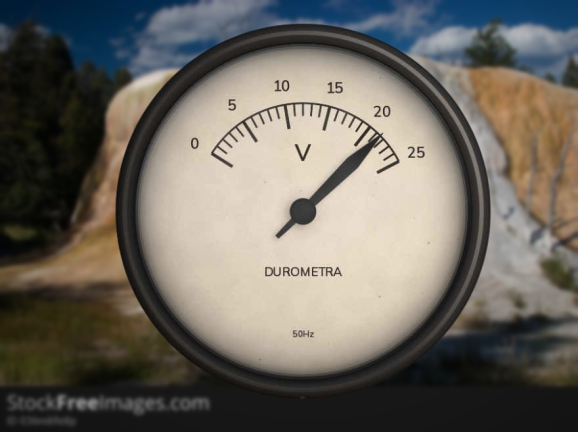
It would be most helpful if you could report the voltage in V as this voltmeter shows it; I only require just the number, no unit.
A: 21.5
